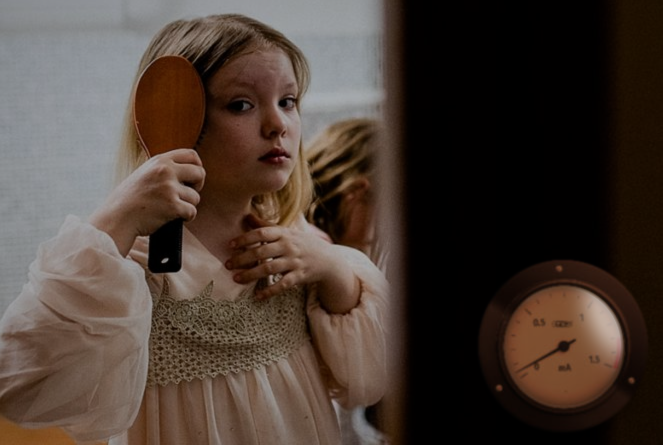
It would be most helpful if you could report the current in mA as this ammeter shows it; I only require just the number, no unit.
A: 0.05
